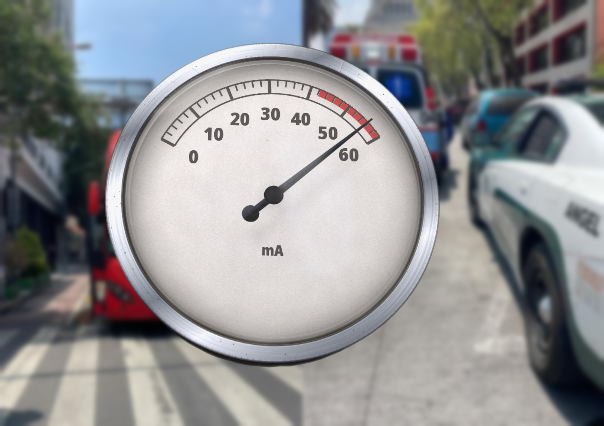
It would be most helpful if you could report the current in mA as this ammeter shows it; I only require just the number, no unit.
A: 56
